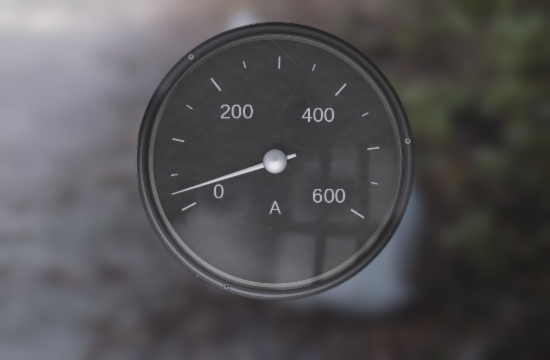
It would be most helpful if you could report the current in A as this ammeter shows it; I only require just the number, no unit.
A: 25
